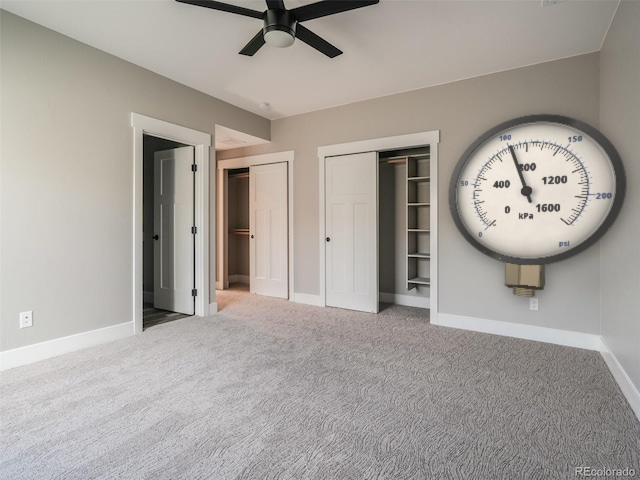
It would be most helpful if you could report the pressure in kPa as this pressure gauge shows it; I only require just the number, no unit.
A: 700
